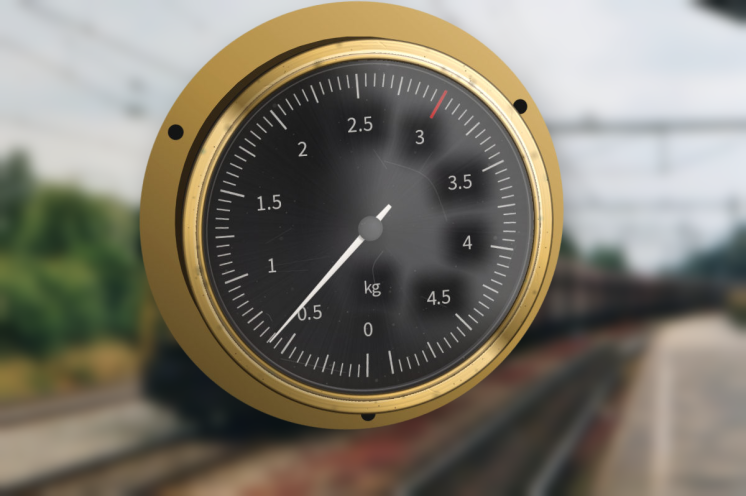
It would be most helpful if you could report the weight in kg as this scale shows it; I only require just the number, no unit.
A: 0.6
